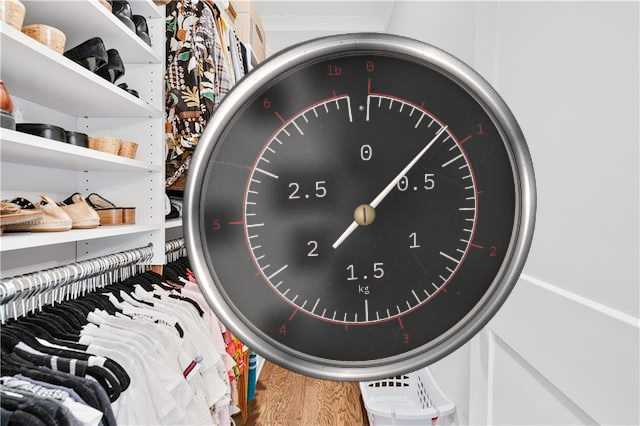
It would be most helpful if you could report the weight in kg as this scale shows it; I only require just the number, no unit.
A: 0.35
